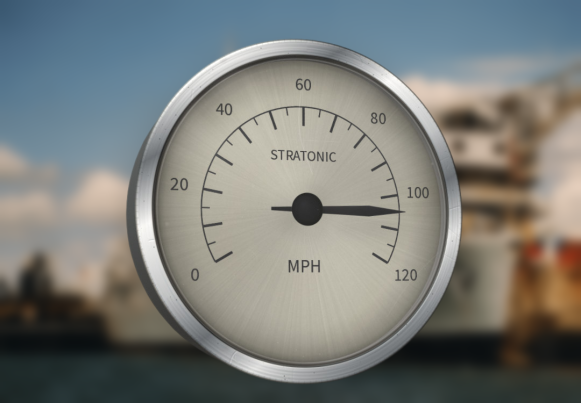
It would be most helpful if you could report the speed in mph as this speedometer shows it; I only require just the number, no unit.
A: 105
